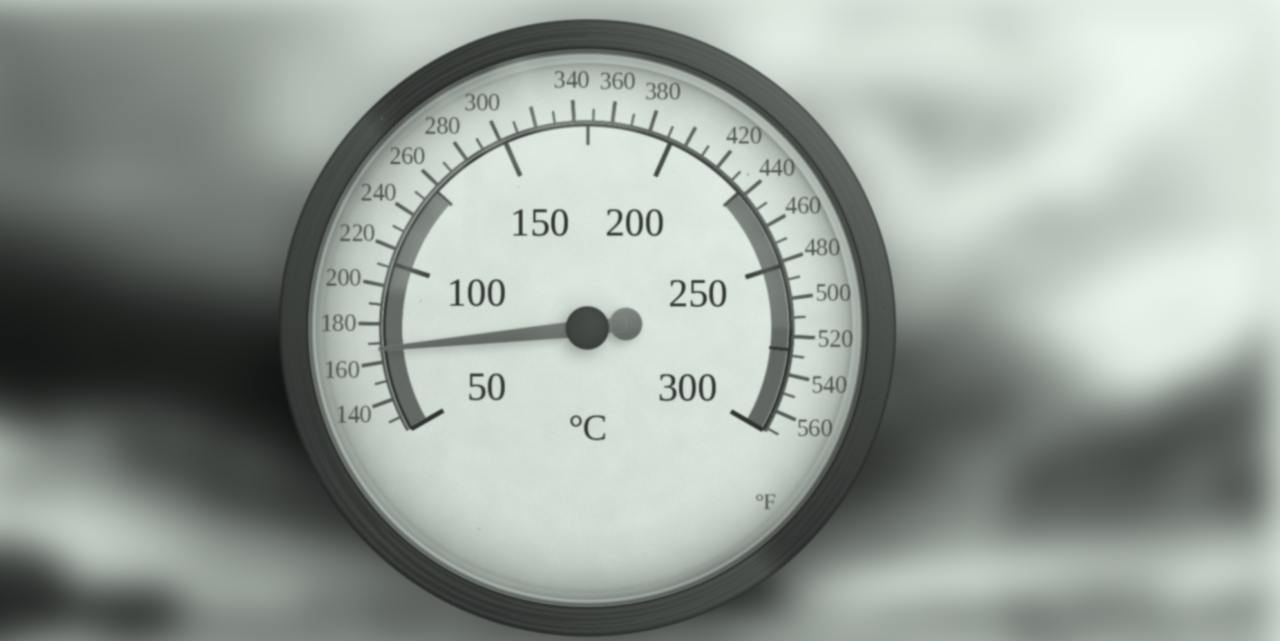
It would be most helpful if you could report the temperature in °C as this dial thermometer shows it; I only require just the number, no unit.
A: 75
